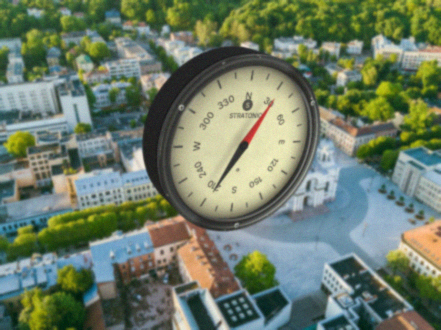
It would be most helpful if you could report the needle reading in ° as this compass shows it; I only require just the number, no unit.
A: 30
